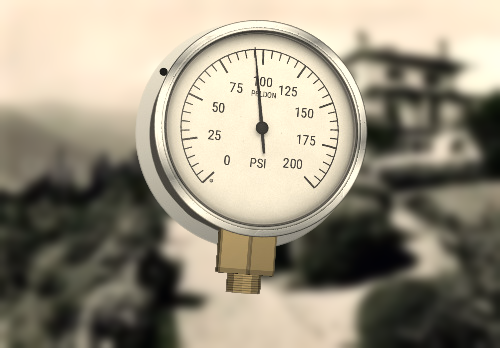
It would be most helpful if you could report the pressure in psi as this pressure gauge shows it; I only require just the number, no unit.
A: 95
